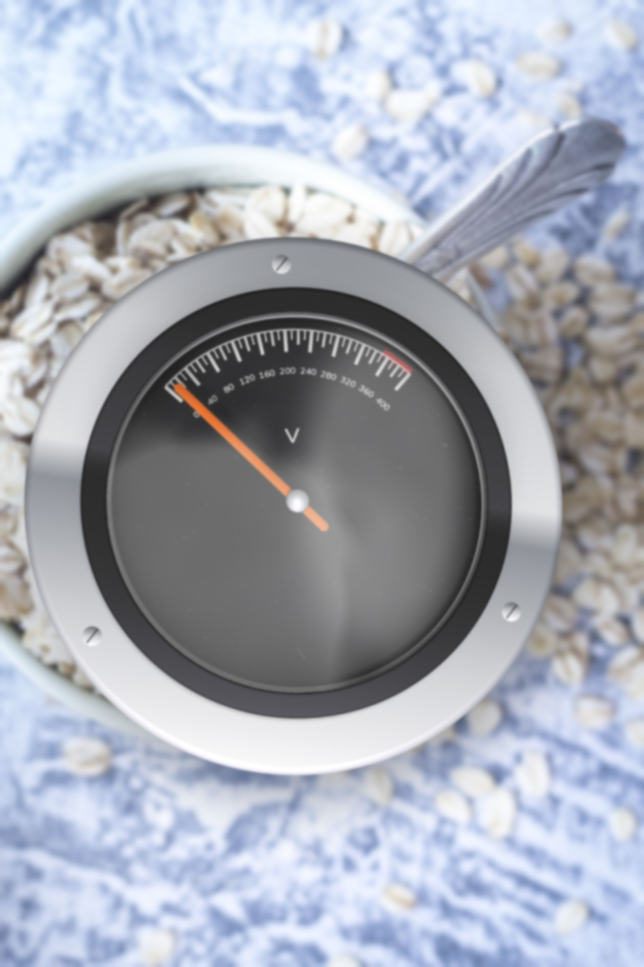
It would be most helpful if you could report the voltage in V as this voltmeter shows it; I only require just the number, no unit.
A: 10
